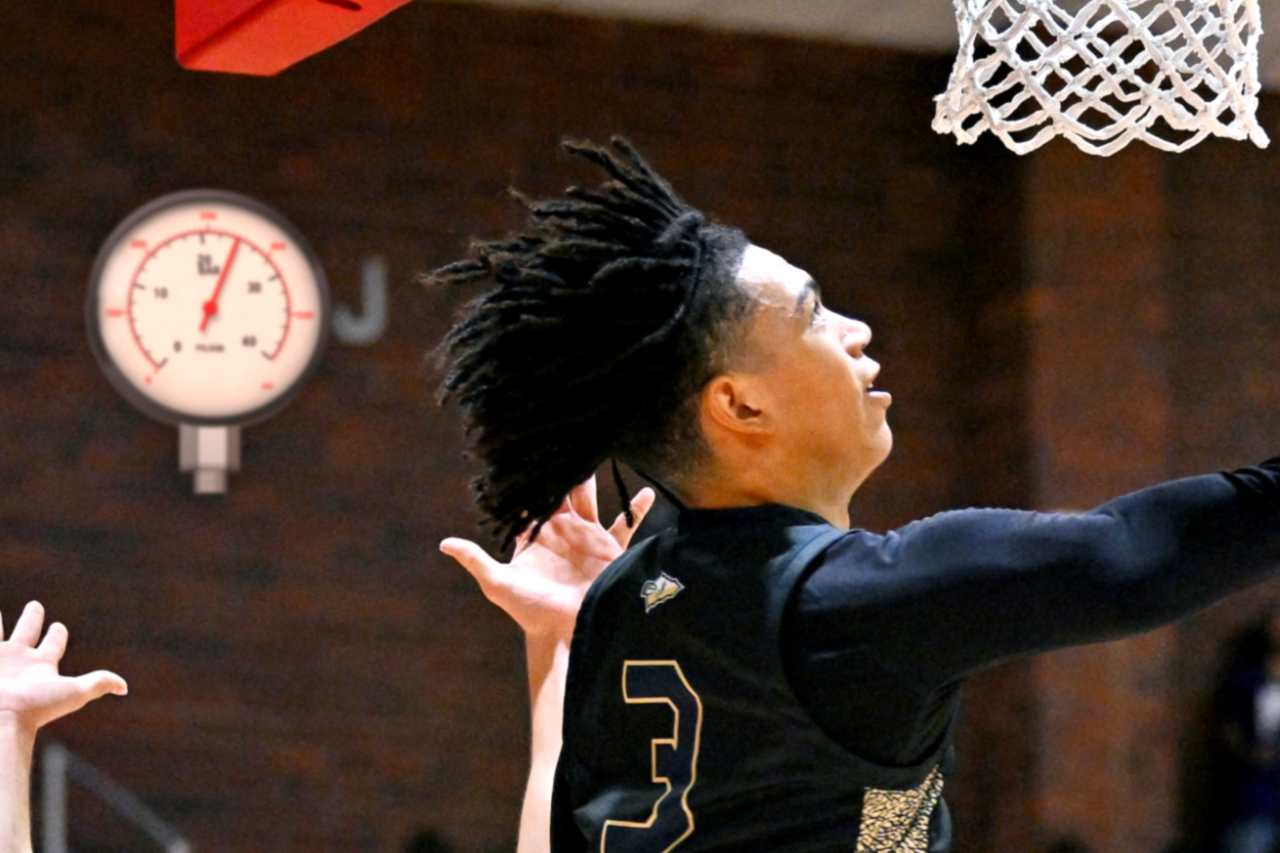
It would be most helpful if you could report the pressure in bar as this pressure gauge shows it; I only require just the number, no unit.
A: 24
